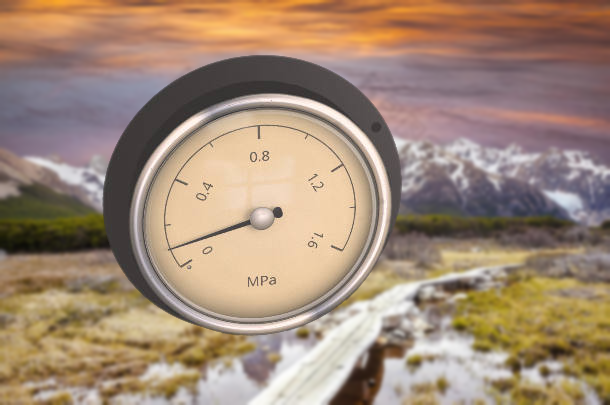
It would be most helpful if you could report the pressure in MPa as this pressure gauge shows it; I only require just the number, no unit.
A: 0.1
